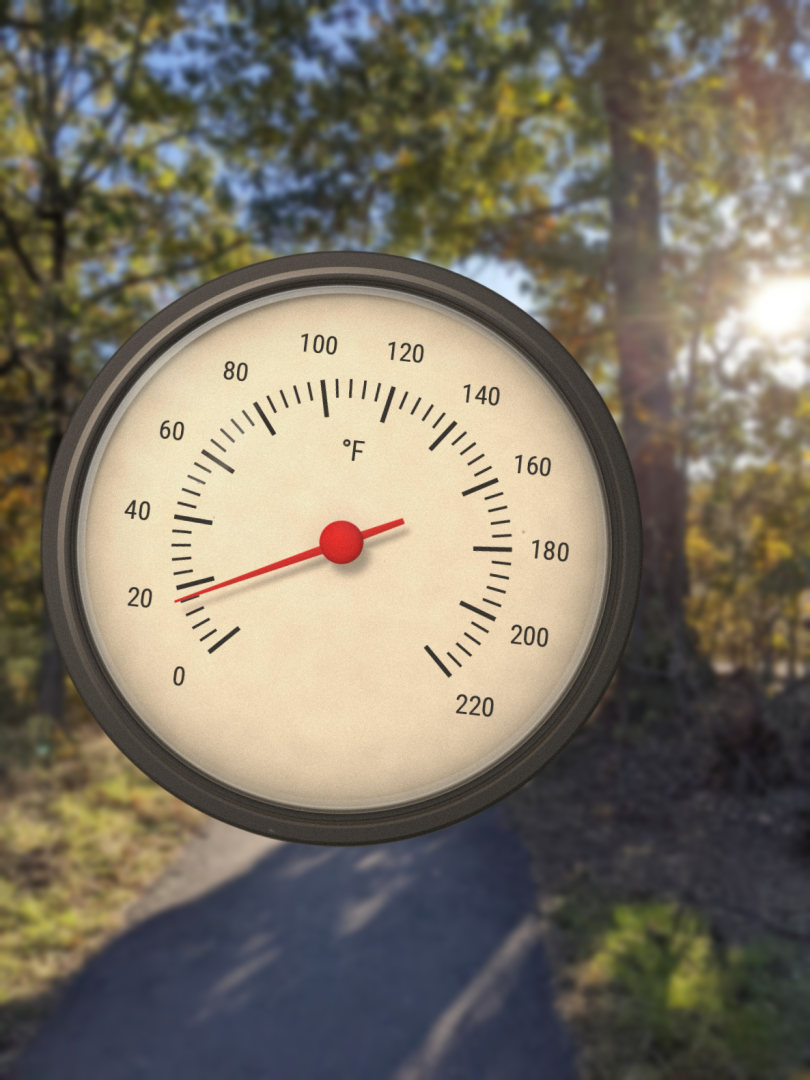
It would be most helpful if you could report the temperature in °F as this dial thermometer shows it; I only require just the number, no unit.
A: 16
